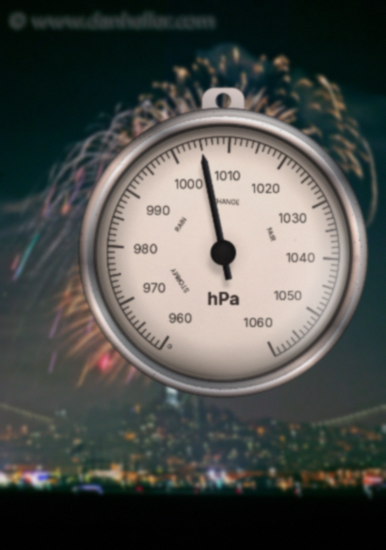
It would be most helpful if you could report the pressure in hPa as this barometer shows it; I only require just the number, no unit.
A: 1005
